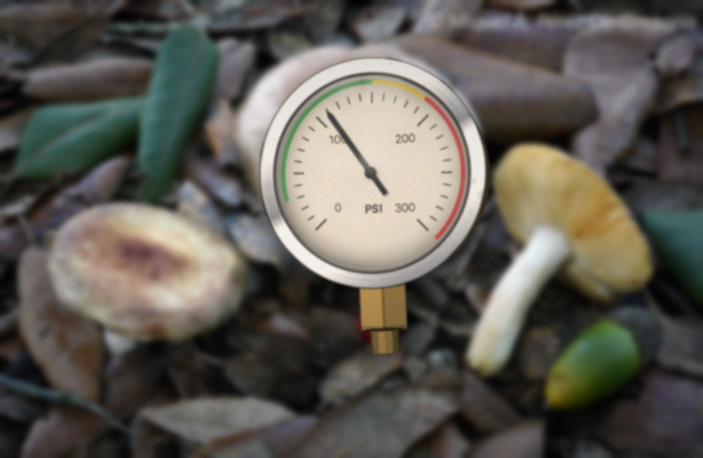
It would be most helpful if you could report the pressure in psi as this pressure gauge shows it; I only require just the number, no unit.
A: 110
